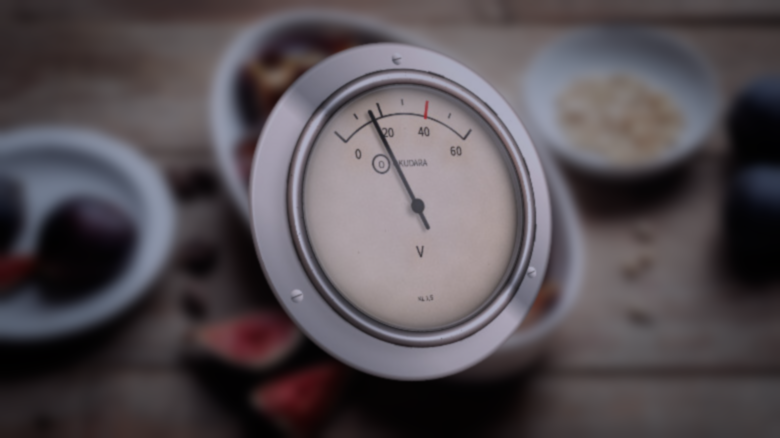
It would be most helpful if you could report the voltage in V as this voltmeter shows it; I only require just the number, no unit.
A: 15
